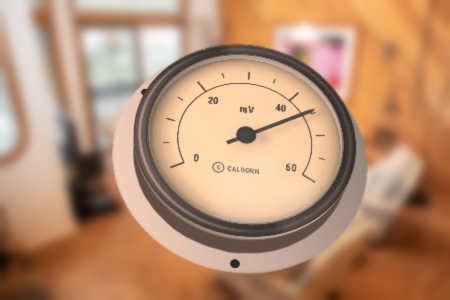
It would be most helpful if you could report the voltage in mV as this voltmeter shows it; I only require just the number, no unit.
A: 45
